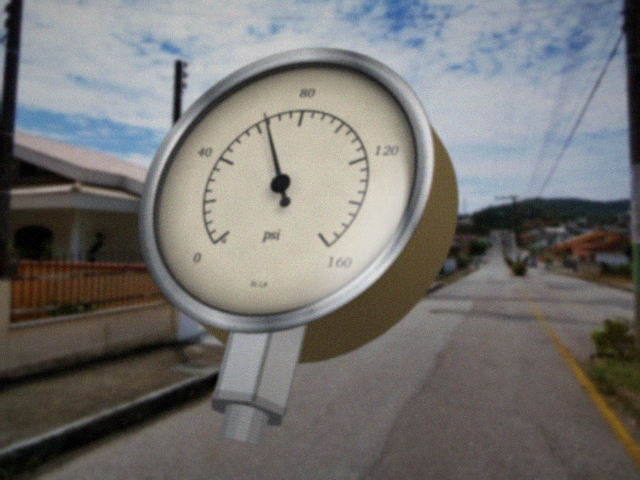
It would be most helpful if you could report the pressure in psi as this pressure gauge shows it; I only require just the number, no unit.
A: 65
